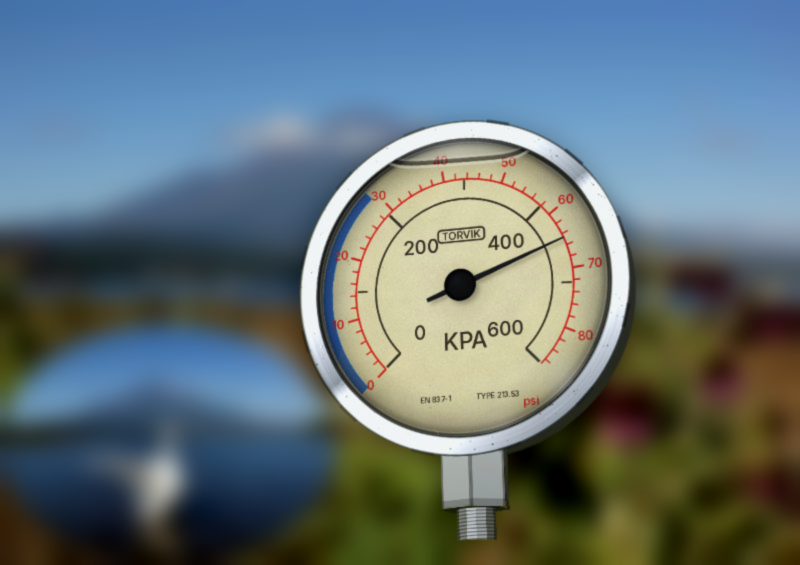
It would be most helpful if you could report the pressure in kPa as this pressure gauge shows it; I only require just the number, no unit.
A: 450
